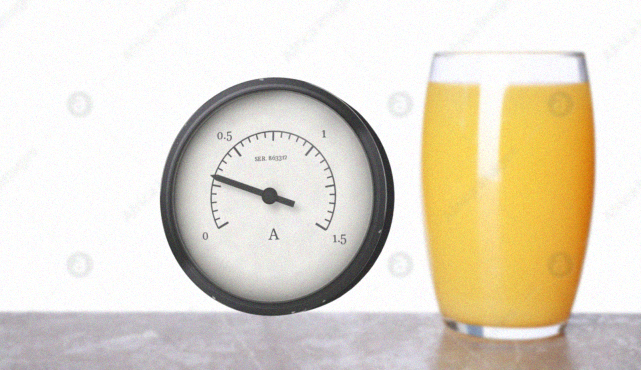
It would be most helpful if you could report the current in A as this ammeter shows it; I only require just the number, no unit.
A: 0.3
